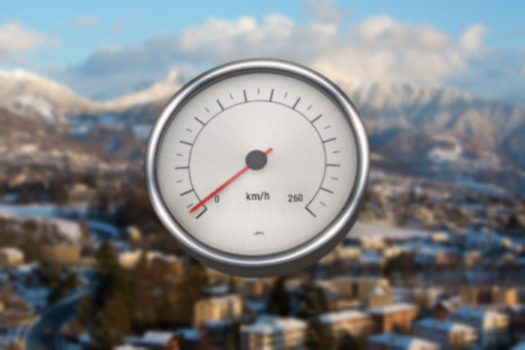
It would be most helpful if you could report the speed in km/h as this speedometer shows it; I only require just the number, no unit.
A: 5
